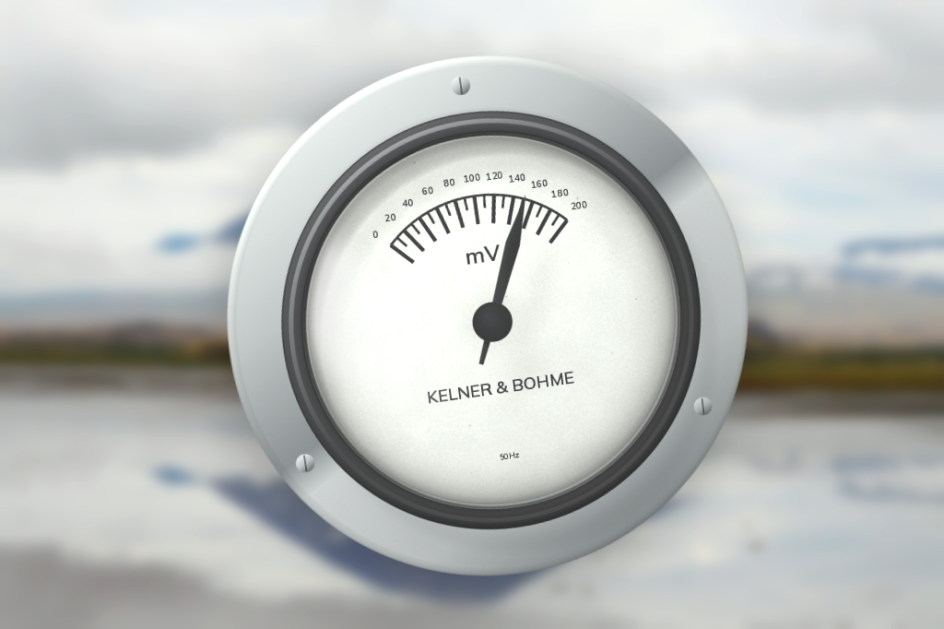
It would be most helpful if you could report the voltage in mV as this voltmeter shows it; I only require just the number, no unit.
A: 150
